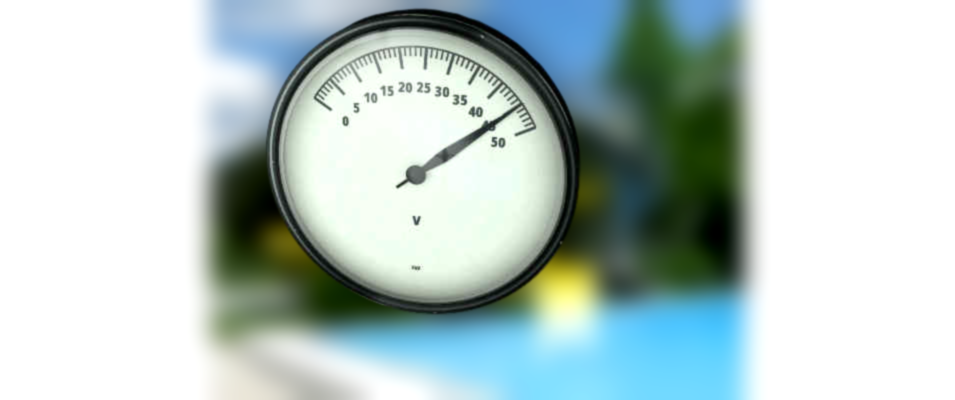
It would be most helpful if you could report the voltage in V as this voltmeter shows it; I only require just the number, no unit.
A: 45
